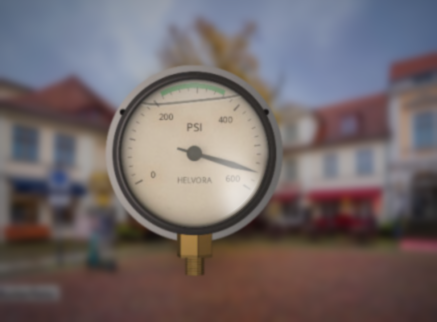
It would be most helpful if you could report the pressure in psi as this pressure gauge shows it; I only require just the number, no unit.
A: 560
